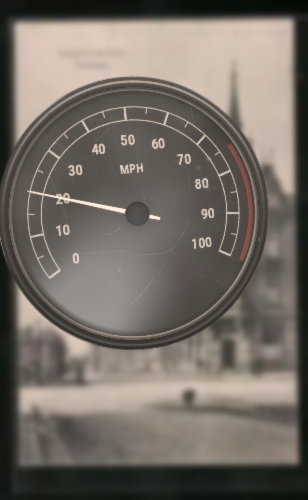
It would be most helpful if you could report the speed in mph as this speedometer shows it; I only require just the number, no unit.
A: 20
